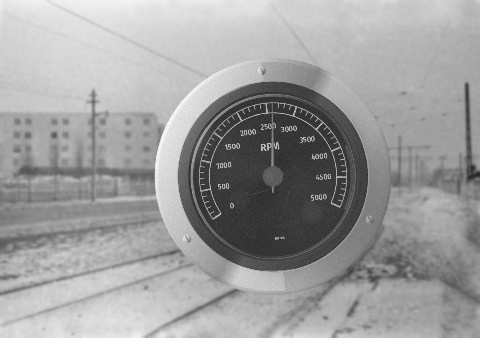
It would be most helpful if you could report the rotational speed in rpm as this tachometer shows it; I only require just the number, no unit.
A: 2600
